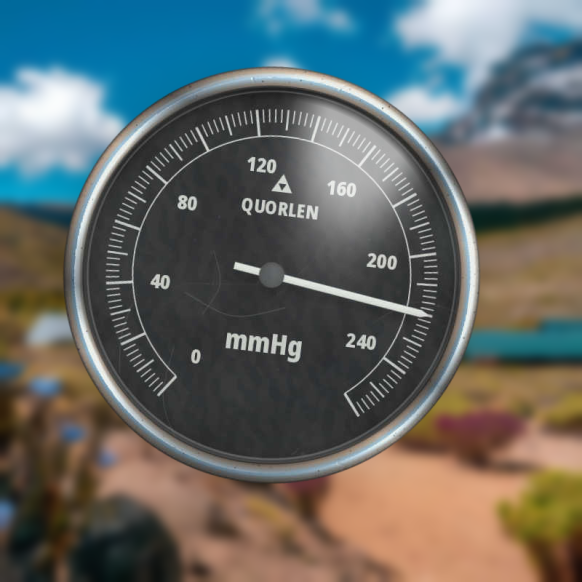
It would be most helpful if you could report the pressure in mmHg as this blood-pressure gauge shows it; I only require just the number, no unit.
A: 220
